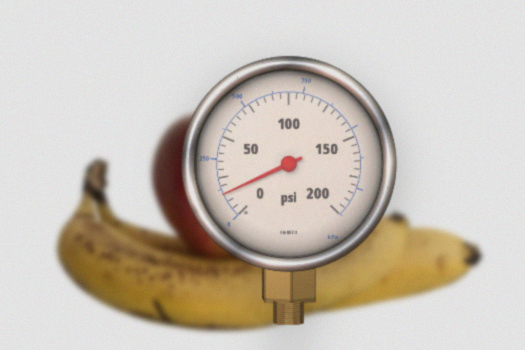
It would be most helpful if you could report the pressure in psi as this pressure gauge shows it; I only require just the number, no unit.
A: 15
